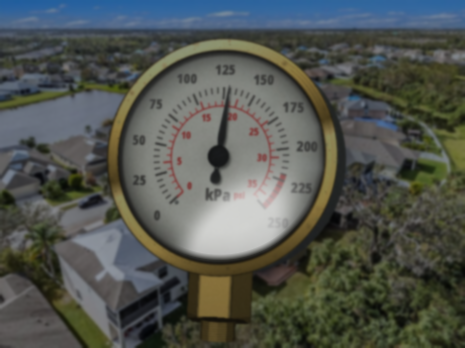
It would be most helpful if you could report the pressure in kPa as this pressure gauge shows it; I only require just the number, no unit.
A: 130
